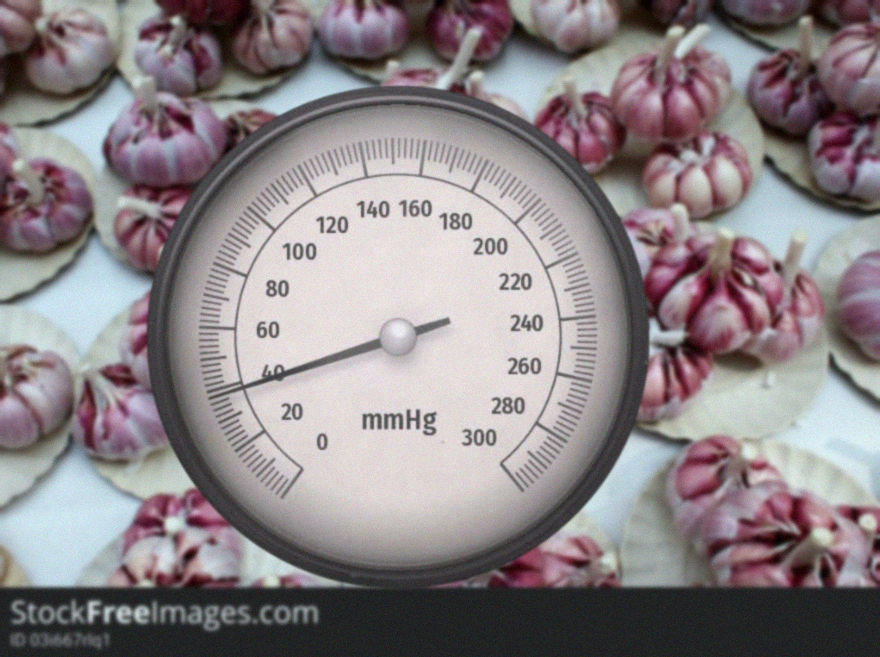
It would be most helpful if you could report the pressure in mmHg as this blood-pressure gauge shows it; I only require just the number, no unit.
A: 38
